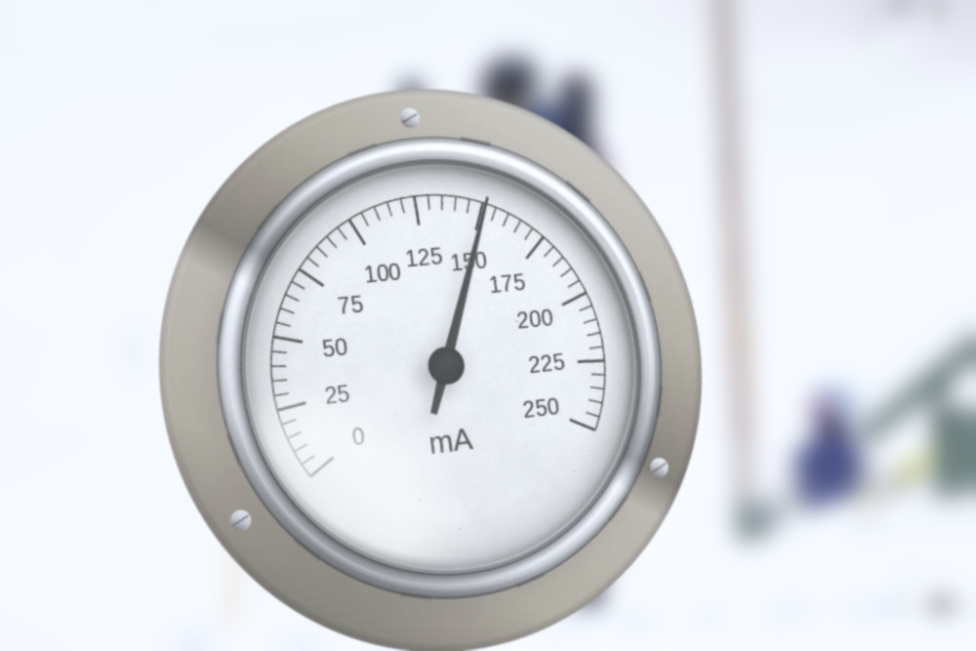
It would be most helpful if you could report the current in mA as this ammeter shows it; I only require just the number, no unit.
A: 150
